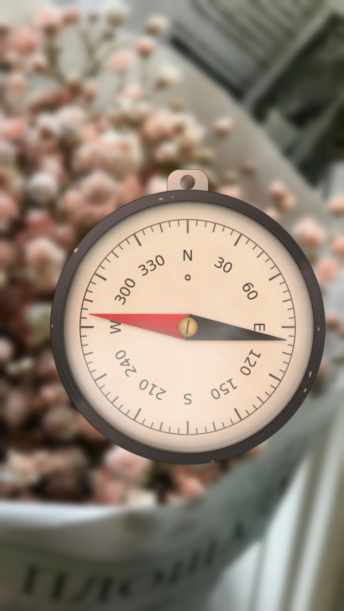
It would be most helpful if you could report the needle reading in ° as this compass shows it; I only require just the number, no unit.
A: 277.5
